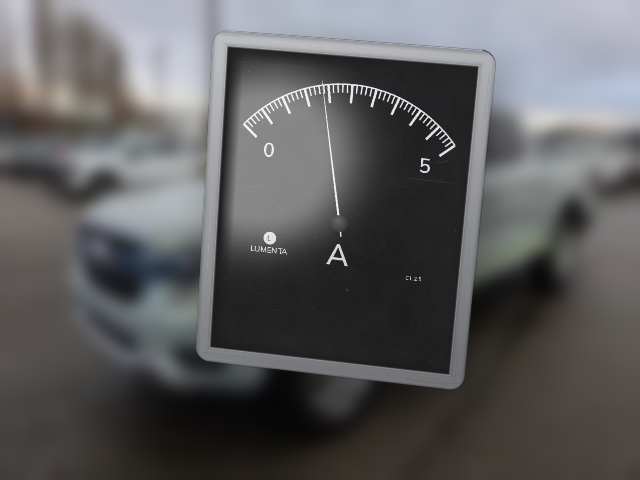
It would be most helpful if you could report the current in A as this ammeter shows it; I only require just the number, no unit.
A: 1.9
